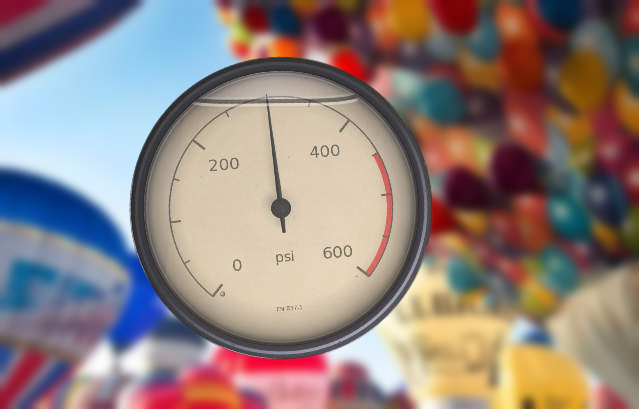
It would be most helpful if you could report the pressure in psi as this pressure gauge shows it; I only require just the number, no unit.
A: 300
